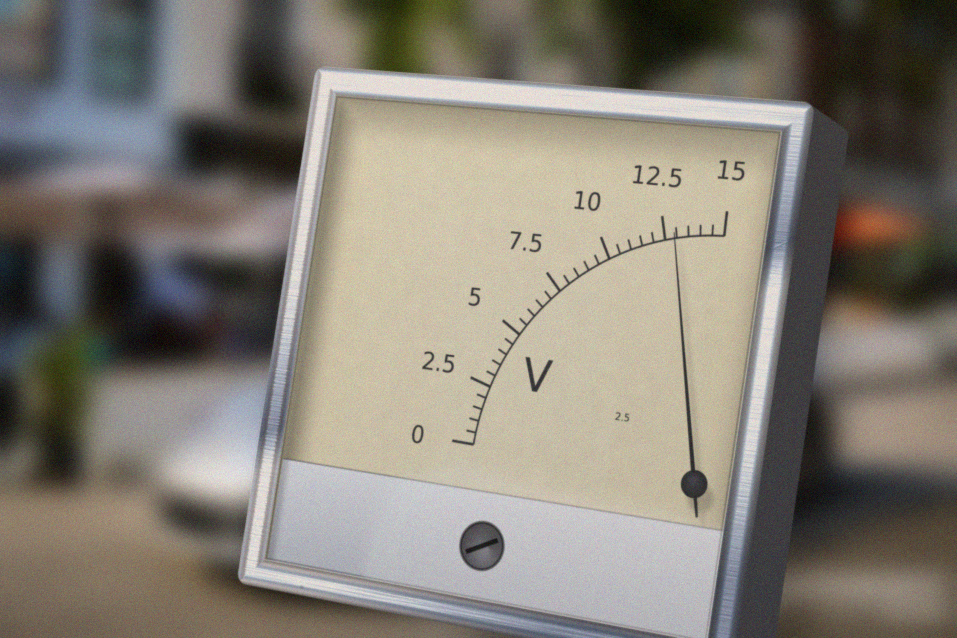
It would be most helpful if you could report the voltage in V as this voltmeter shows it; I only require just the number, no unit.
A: 13
